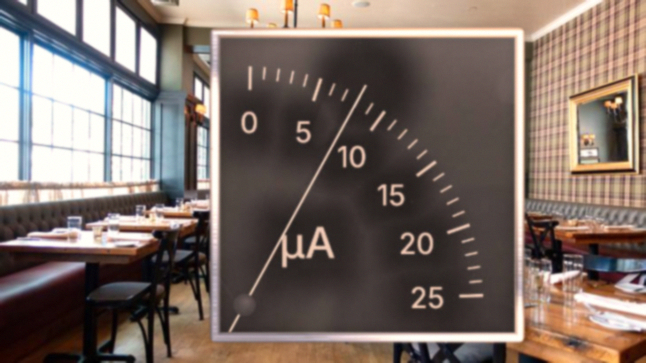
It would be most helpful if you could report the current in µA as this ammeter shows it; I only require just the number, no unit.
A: 8
